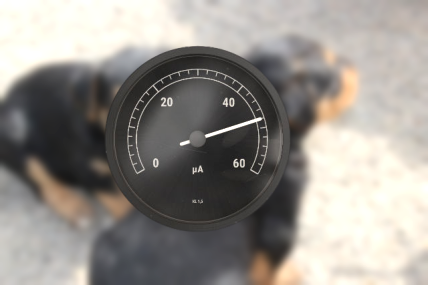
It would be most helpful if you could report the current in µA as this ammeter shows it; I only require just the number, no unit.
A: 48
